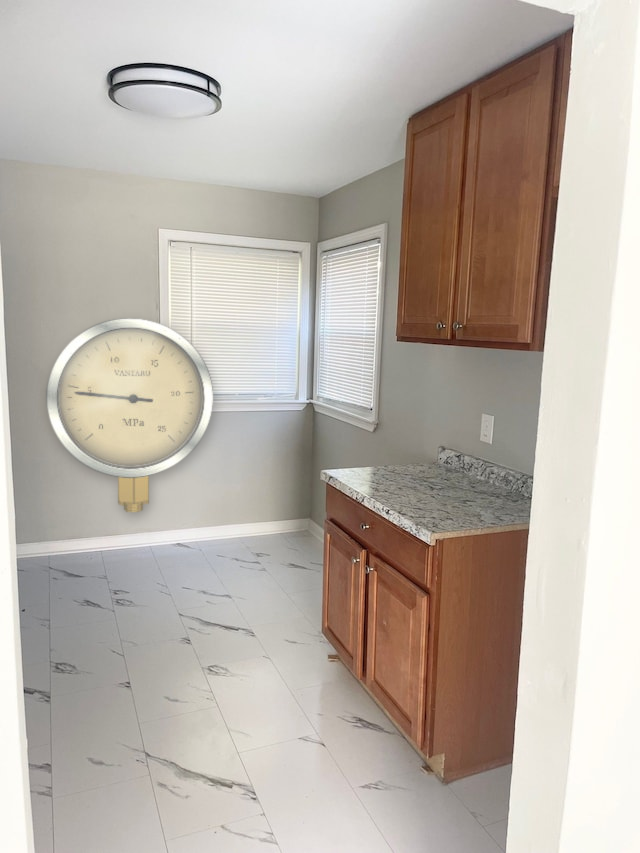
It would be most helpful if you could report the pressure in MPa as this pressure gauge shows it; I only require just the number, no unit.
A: 4.5
